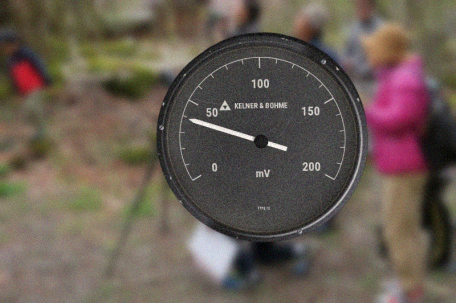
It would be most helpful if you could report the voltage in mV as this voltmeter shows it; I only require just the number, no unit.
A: 40
